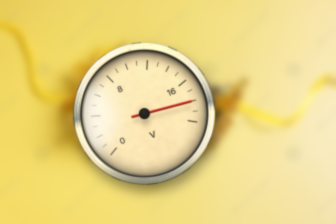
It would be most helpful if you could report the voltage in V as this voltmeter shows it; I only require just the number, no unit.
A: 18
